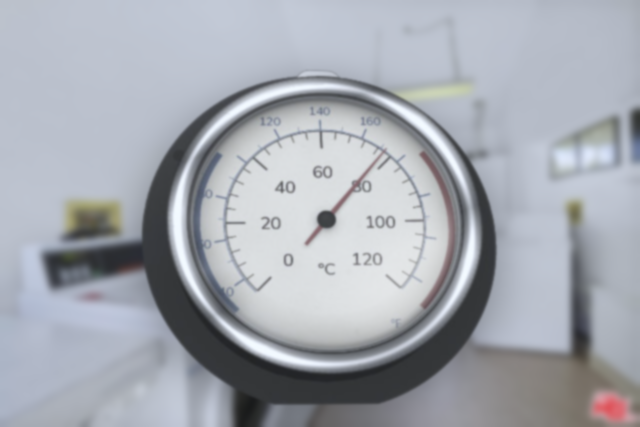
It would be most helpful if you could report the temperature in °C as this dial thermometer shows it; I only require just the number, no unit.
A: 78
